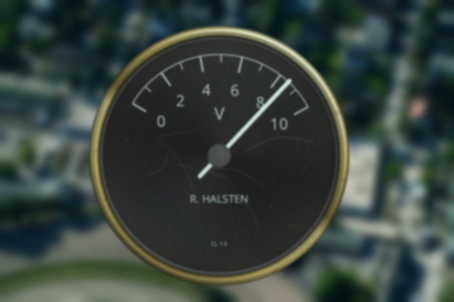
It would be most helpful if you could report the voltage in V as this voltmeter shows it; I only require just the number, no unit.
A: 8.5
